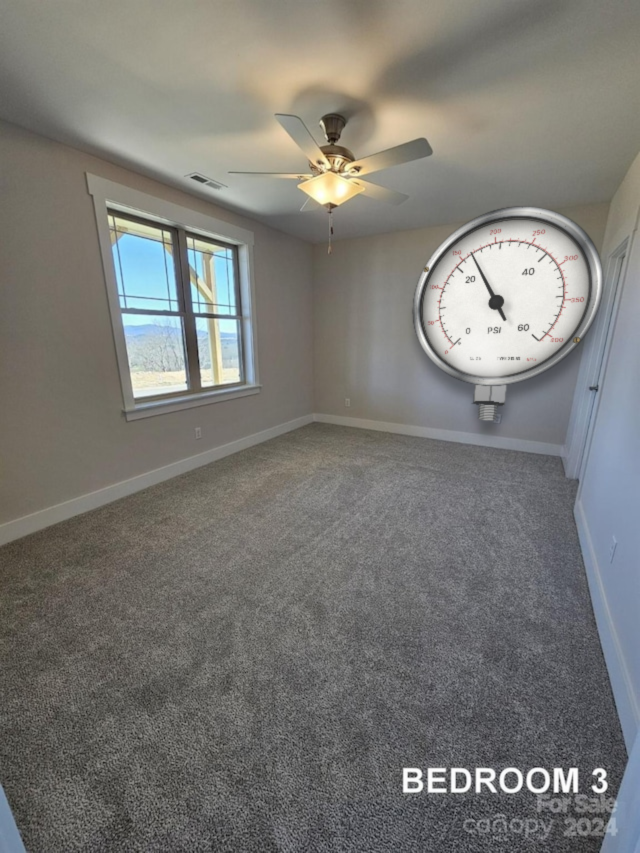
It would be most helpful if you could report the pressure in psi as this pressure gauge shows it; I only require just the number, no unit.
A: 24
